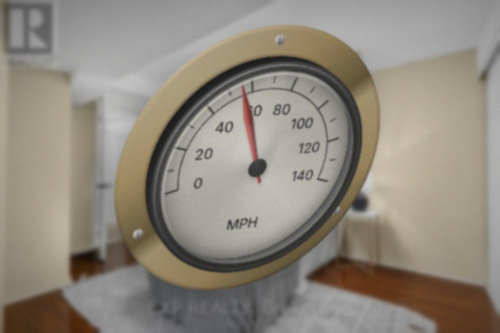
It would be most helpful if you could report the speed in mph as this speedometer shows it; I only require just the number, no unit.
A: 55
